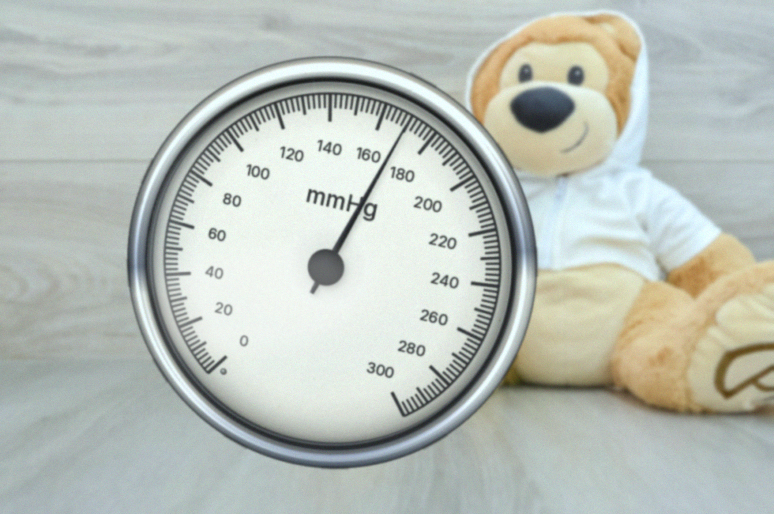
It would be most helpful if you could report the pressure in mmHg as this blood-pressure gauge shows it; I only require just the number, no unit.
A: 170
